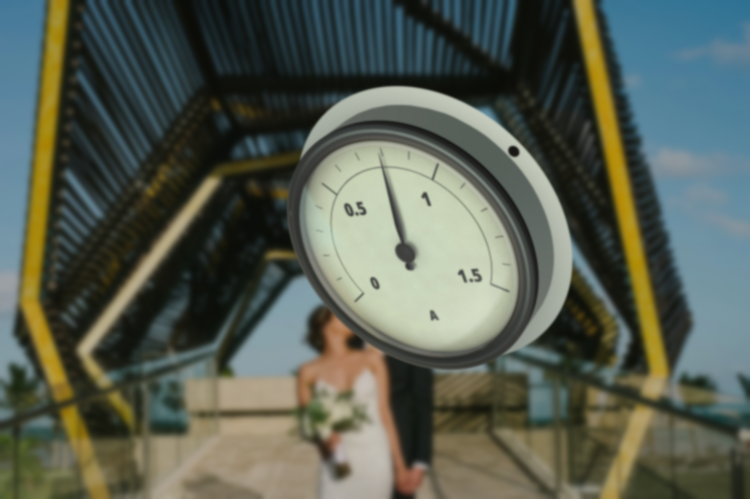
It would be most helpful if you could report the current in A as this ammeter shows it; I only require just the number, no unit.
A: 0.8
